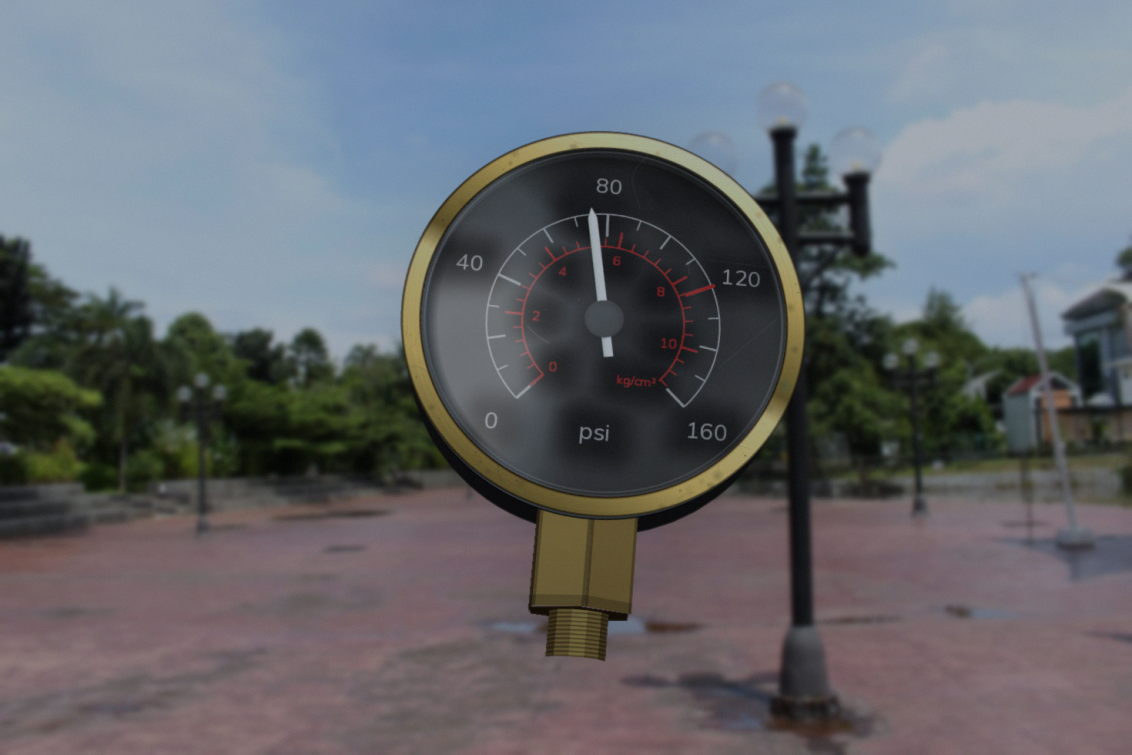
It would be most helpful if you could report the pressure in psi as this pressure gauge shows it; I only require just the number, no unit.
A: 75
